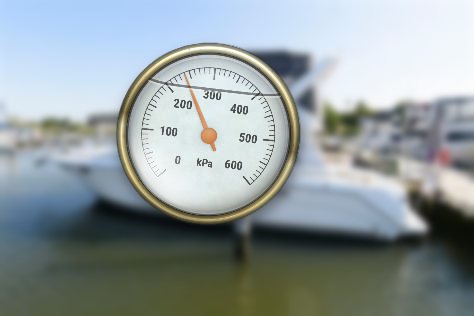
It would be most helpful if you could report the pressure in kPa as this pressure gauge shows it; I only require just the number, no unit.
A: 240
